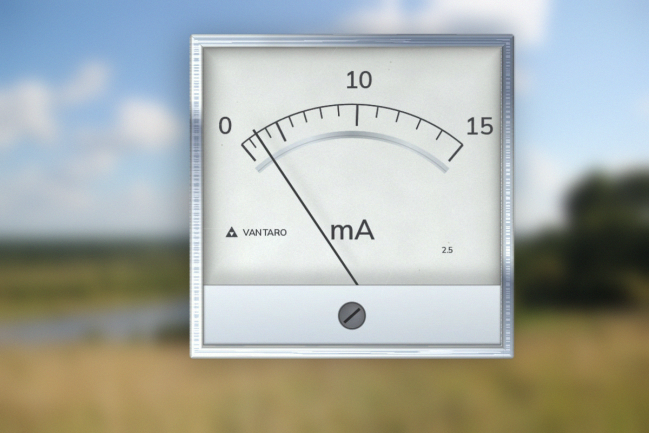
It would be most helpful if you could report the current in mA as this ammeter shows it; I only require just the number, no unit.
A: 3
